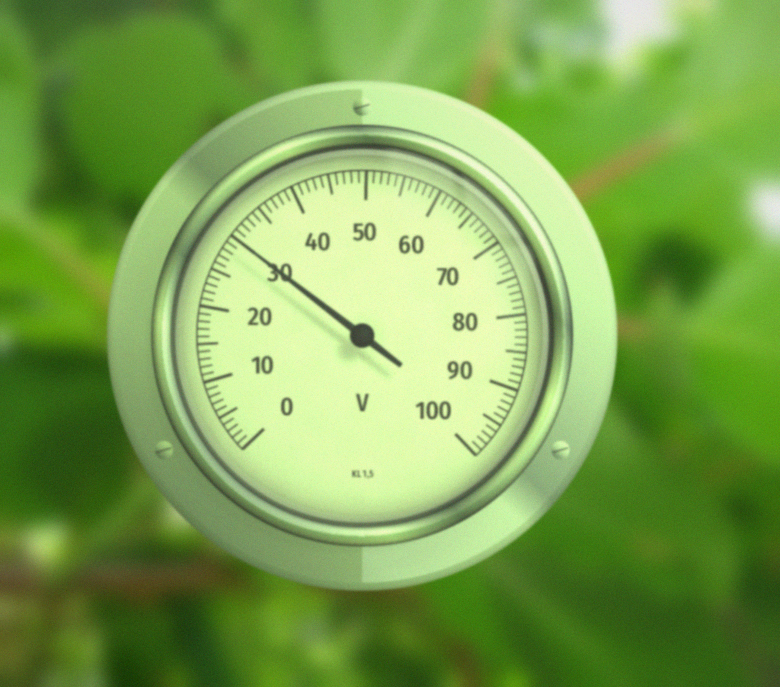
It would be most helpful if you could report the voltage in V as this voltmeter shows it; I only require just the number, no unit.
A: 30
